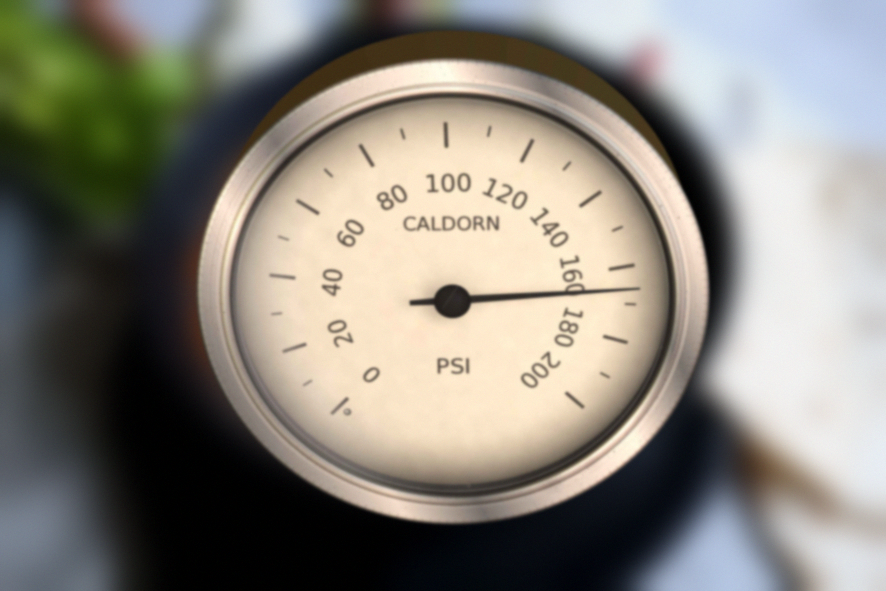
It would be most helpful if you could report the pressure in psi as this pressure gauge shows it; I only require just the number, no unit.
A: 165
